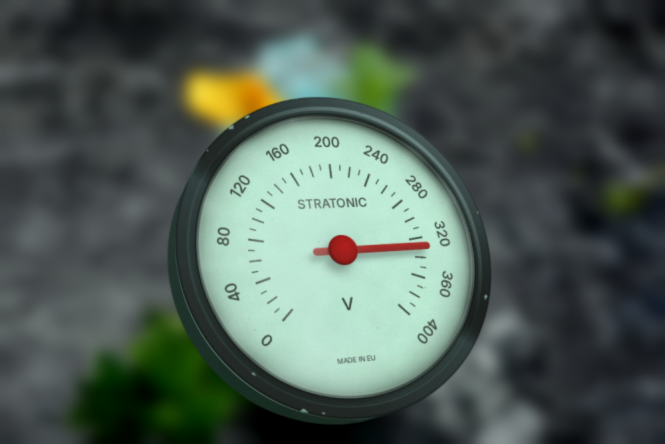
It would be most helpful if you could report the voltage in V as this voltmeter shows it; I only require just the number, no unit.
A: 330
